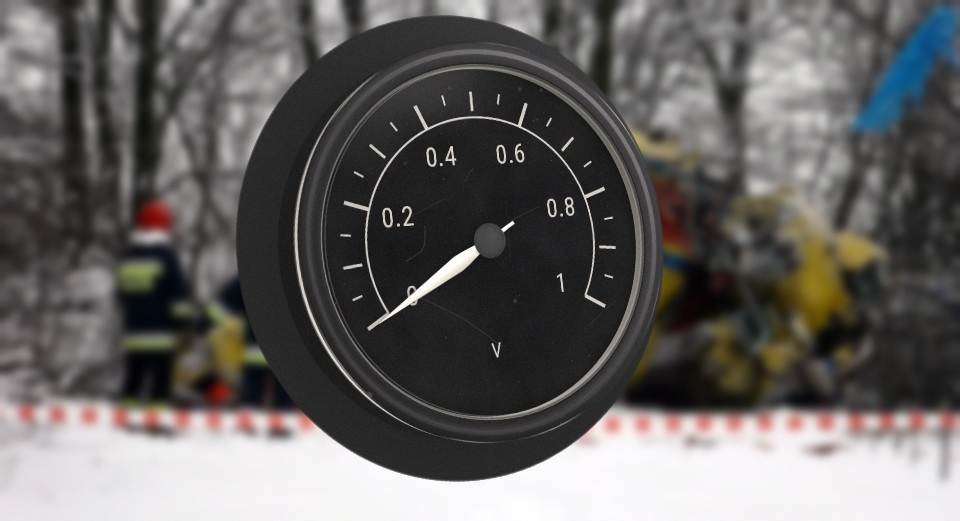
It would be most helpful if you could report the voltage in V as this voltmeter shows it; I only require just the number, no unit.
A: 0
